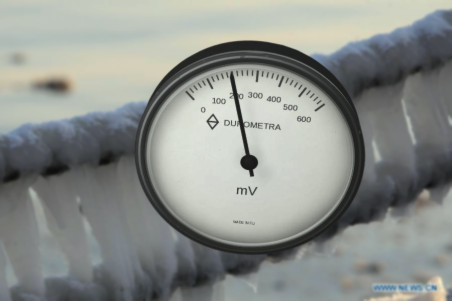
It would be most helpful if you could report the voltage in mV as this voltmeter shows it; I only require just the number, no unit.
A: 200
